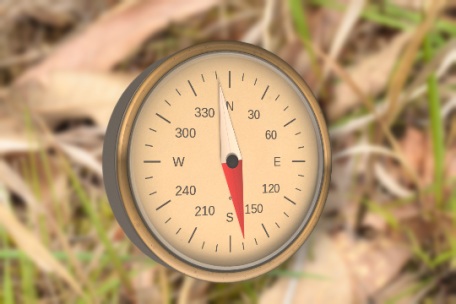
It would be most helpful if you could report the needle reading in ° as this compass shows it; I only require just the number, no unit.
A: 170
